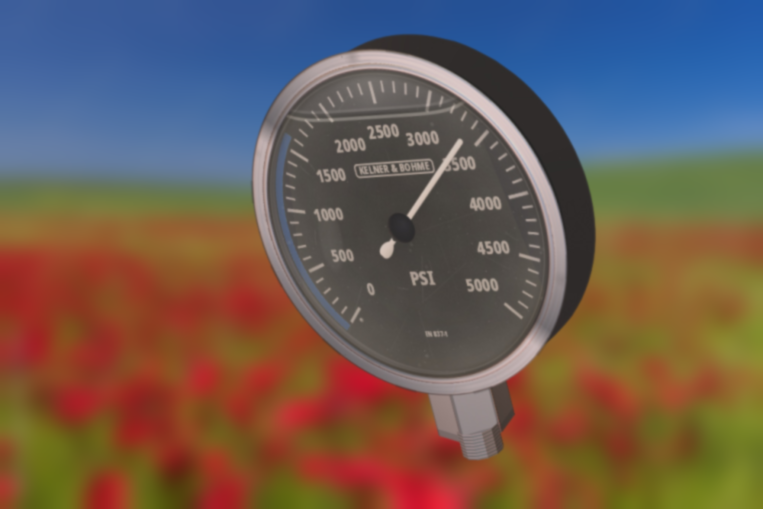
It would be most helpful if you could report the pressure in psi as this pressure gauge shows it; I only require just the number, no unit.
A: 3400
